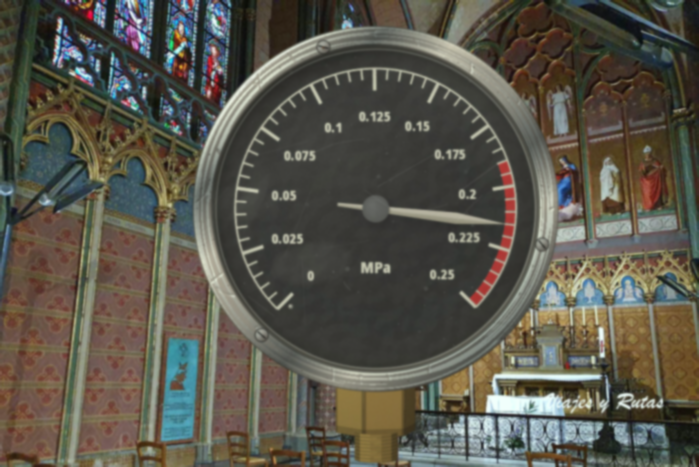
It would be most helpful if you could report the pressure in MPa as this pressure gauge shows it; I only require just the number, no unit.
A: 0.215
